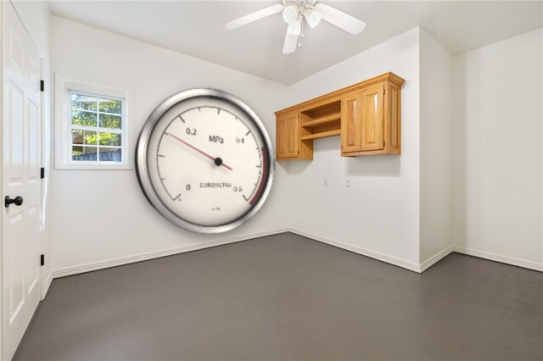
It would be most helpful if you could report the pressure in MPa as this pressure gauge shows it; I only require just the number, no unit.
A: 0.15
